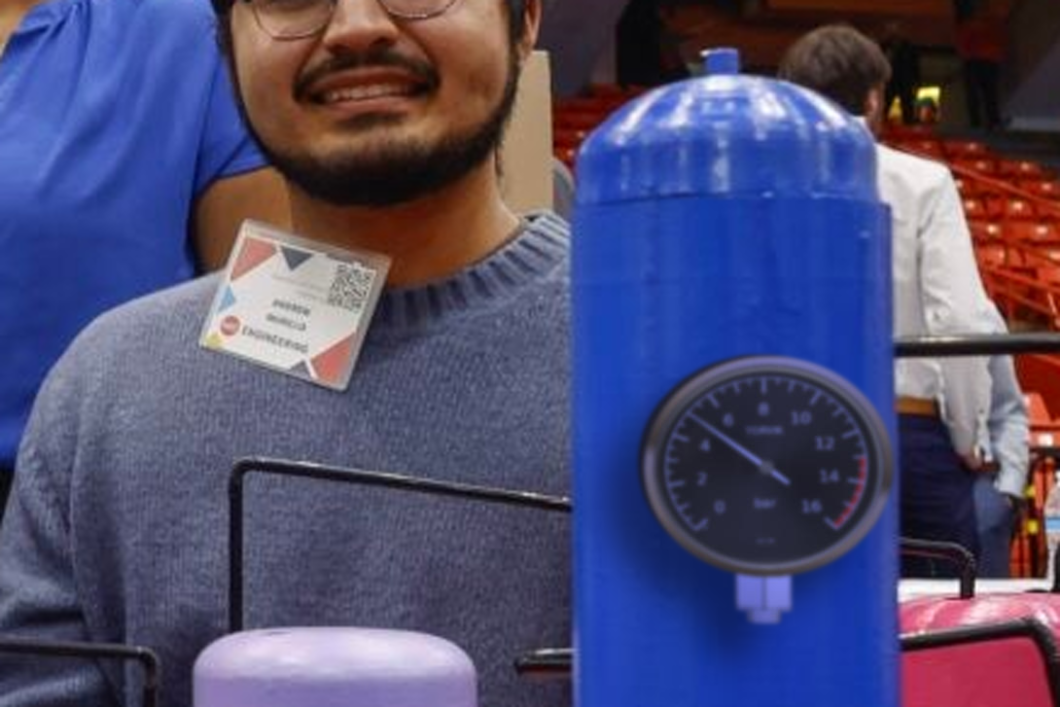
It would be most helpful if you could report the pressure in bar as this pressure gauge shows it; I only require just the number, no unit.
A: 5
